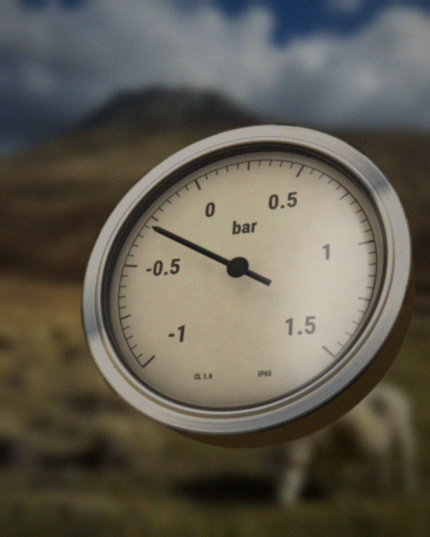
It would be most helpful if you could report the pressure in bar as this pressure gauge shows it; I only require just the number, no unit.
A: -0.3
